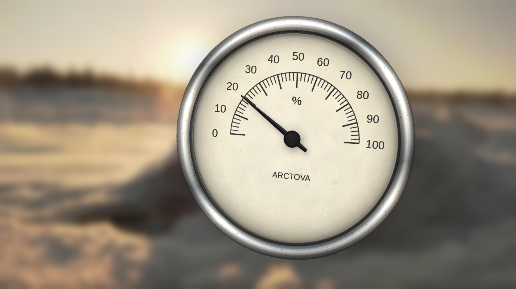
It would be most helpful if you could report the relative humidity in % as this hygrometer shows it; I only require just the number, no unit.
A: 20
